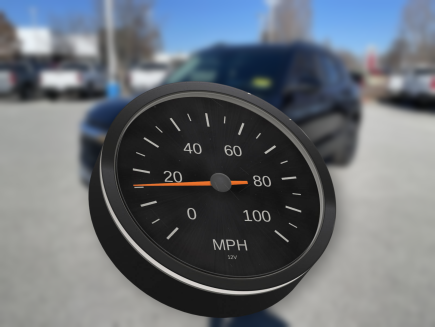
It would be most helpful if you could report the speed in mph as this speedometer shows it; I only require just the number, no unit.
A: 15
